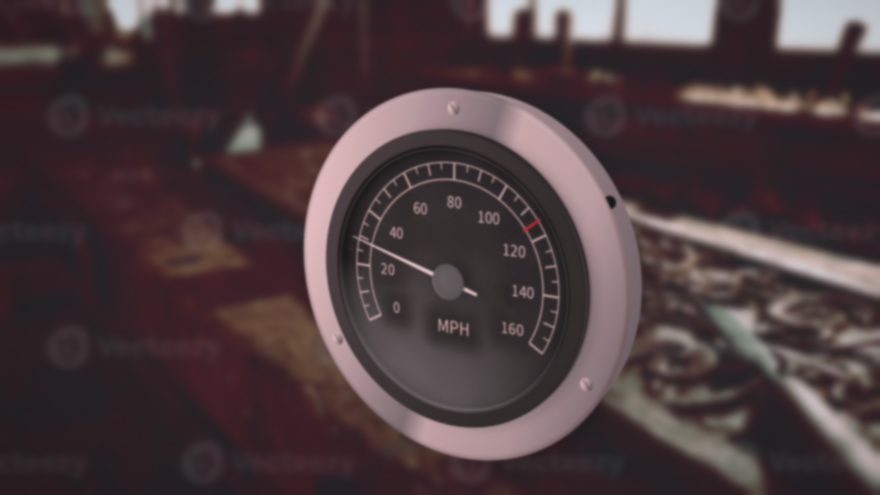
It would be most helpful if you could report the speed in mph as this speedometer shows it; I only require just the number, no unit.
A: 30
